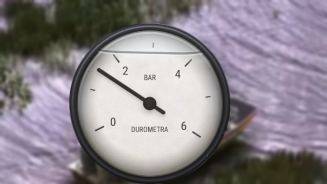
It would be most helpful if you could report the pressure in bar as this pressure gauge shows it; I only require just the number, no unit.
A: 1.5
